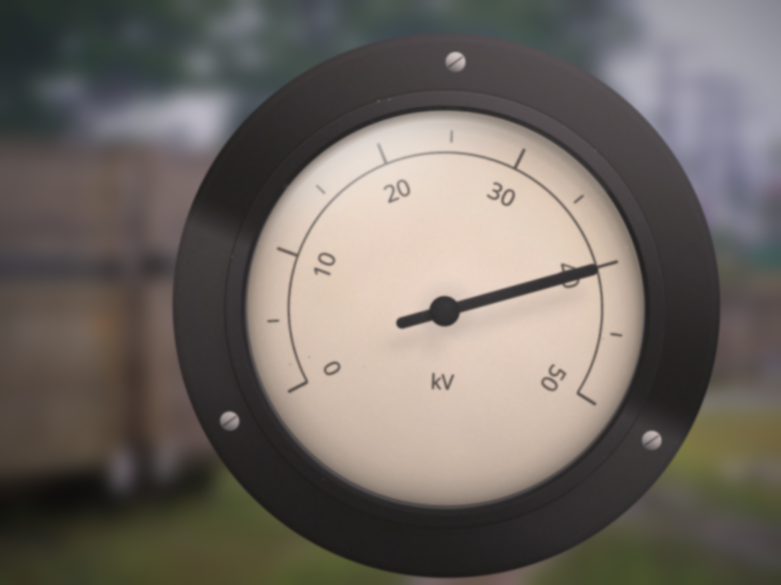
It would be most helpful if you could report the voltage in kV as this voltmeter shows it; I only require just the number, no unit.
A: 40
